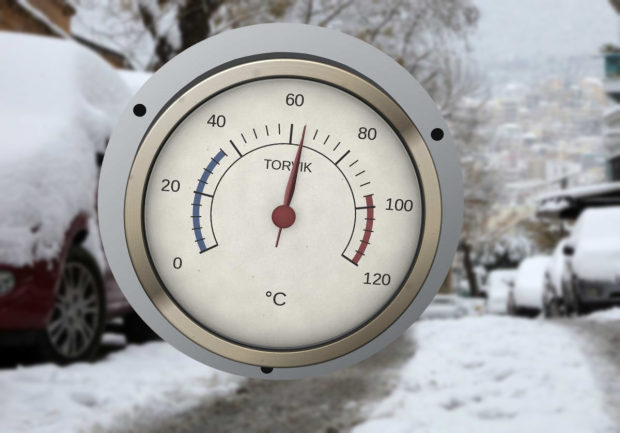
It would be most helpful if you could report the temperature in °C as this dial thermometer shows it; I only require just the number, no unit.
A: 64
